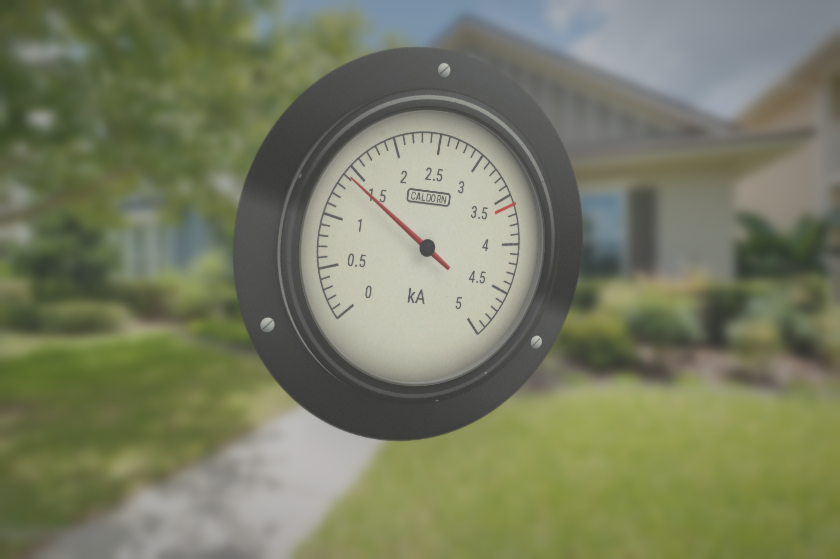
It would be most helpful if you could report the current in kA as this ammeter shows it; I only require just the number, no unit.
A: 1.4
